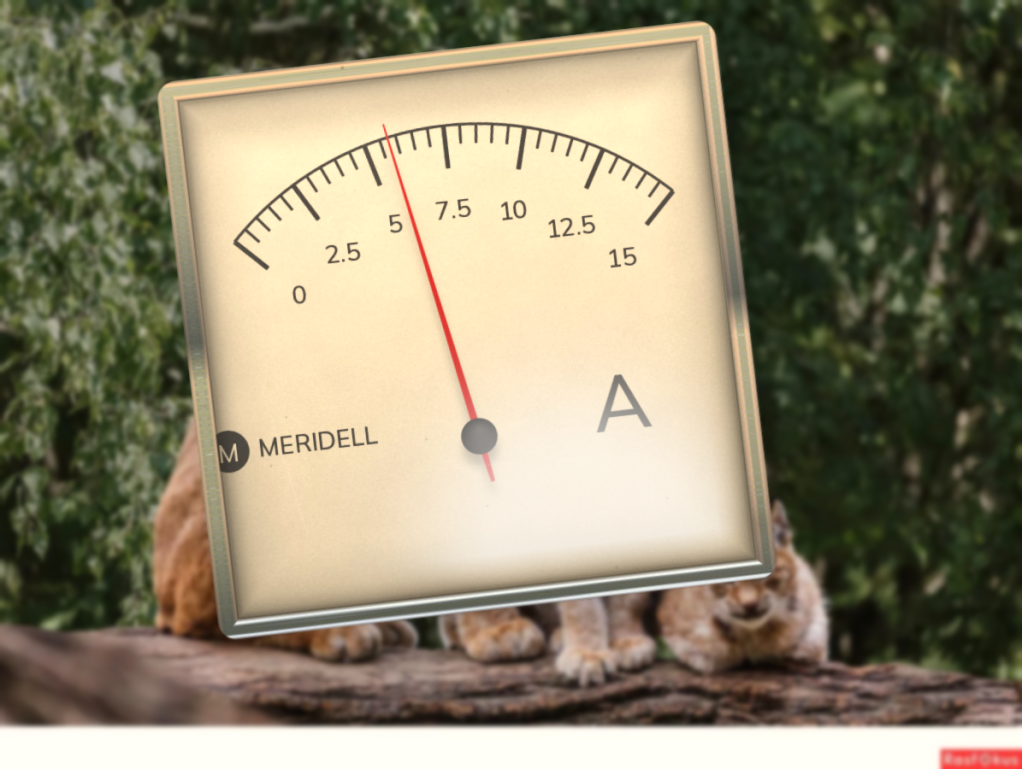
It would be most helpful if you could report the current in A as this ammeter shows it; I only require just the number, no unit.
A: 5.75
